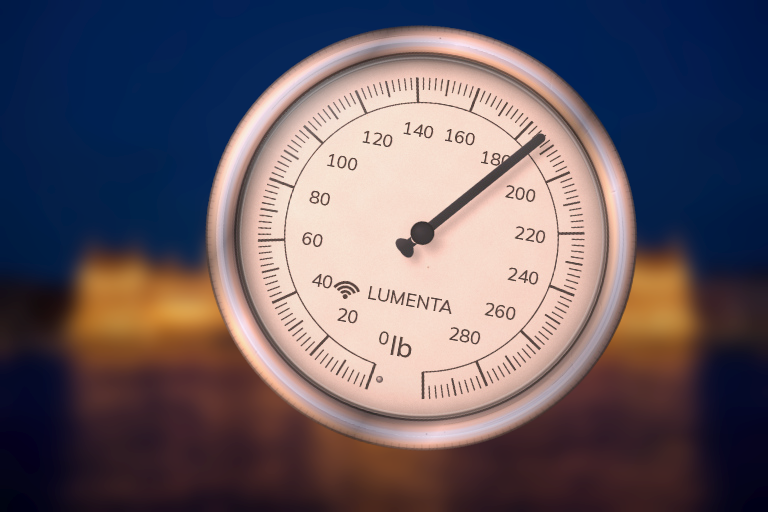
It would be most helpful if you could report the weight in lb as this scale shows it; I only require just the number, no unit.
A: 186
